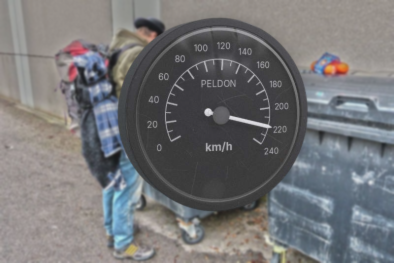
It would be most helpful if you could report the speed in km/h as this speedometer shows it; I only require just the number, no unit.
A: 220
